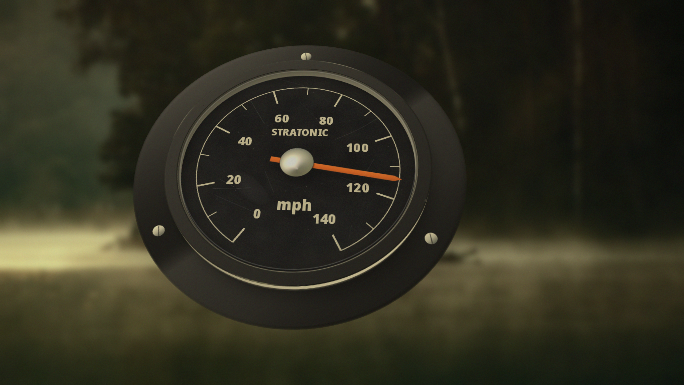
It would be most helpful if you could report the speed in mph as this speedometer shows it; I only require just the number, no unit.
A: 115
